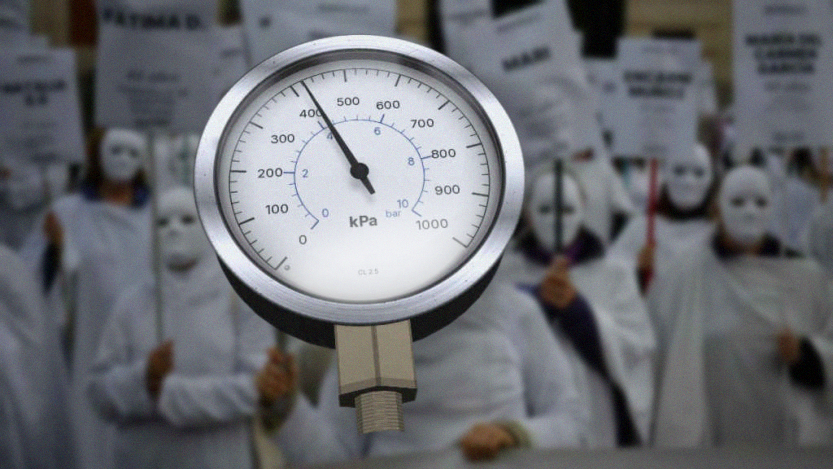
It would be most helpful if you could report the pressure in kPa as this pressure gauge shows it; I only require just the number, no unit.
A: 420
